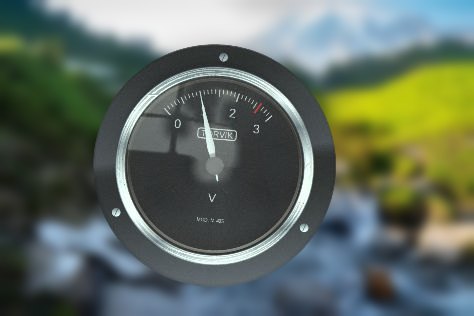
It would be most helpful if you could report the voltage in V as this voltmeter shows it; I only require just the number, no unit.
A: 1
